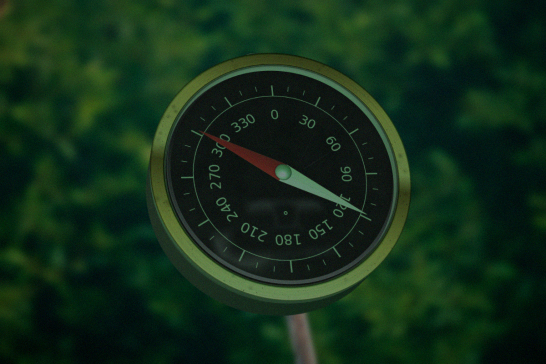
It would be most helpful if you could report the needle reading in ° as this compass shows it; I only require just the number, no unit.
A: 300
